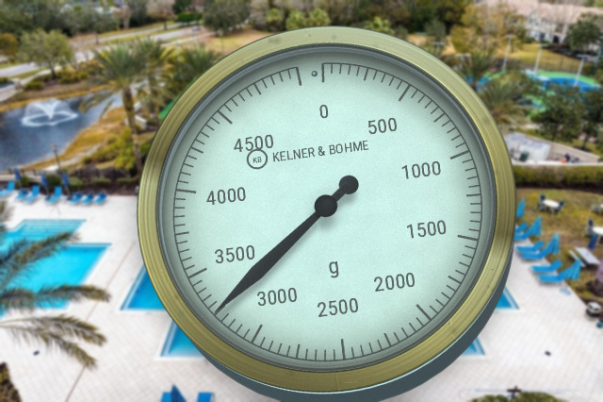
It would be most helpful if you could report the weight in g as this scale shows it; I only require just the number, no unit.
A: 3250
